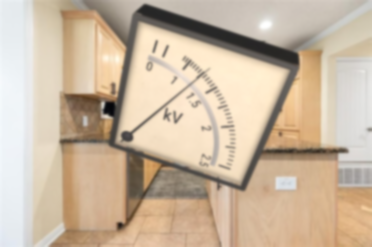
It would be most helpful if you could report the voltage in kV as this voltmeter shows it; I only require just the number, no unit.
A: 1.25
